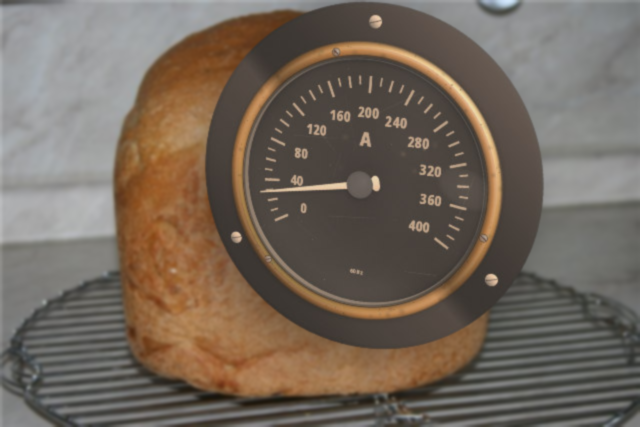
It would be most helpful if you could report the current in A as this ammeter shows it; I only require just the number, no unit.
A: 30
